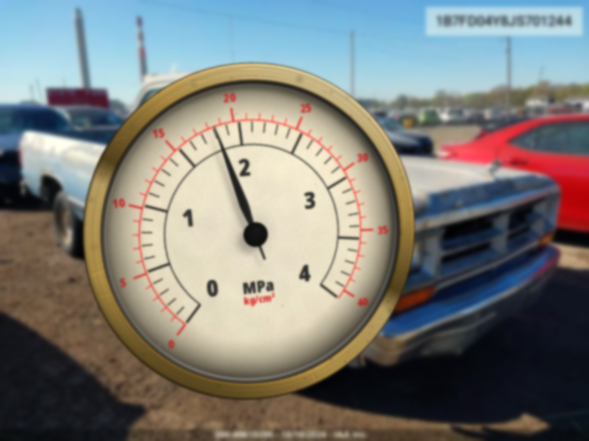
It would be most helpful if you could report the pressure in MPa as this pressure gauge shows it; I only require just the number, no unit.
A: 1.8
